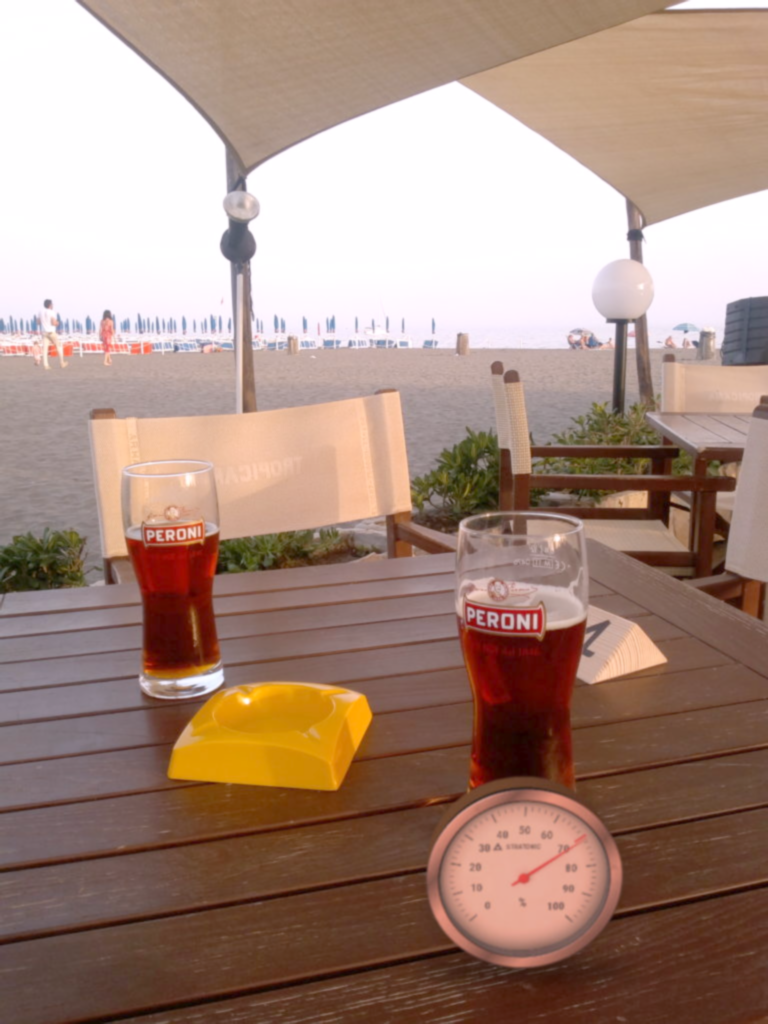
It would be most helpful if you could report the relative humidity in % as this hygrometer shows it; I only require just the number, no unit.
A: 70
